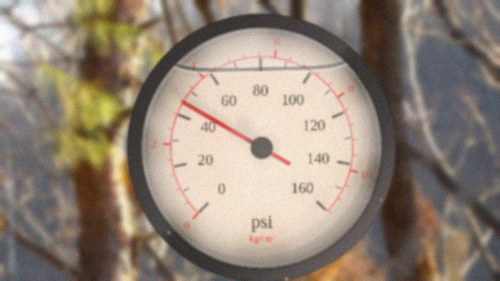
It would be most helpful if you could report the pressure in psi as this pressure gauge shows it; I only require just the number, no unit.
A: 45
